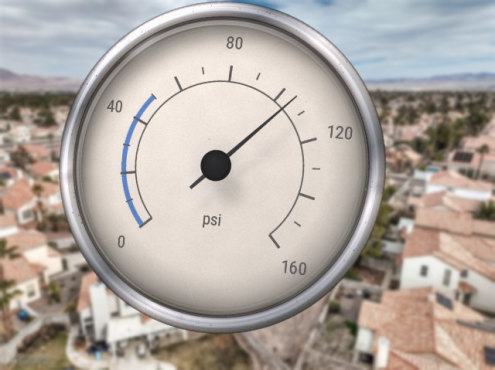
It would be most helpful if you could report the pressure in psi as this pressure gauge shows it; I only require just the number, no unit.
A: 105
